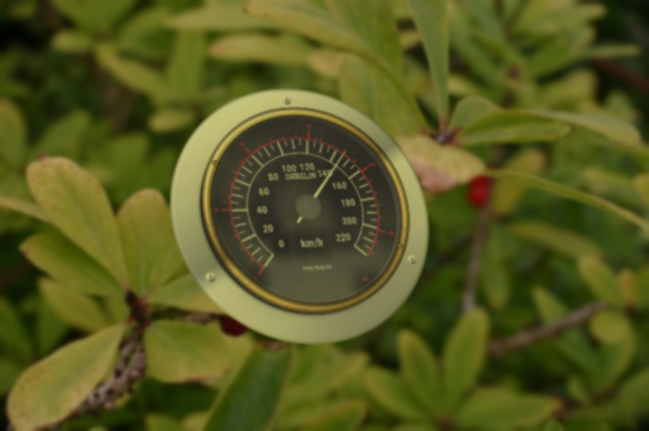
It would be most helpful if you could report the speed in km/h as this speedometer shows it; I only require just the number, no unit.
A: 145
